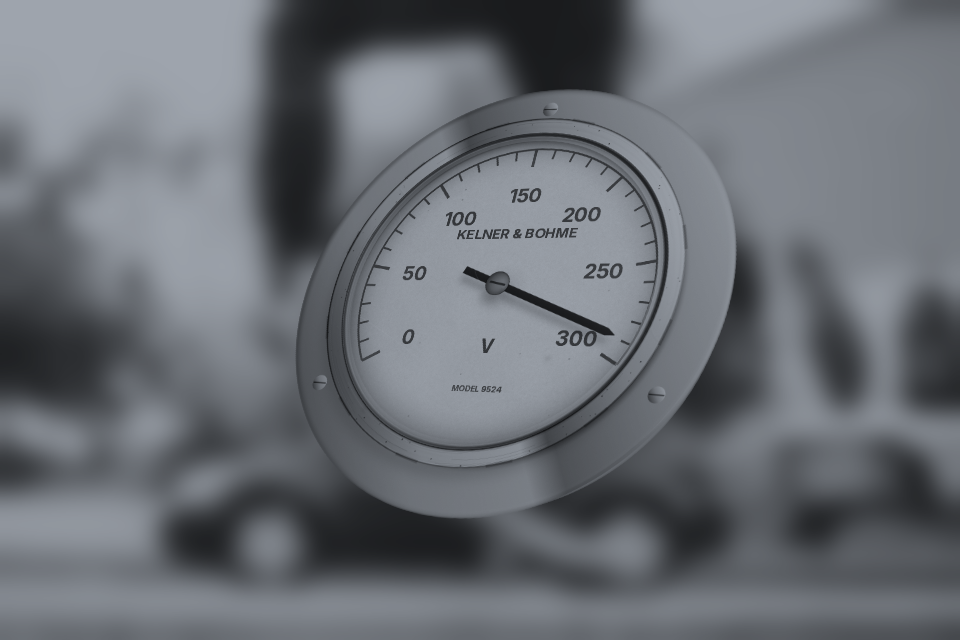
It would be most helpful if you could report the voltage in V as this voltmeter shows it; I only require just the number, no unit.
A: 290
